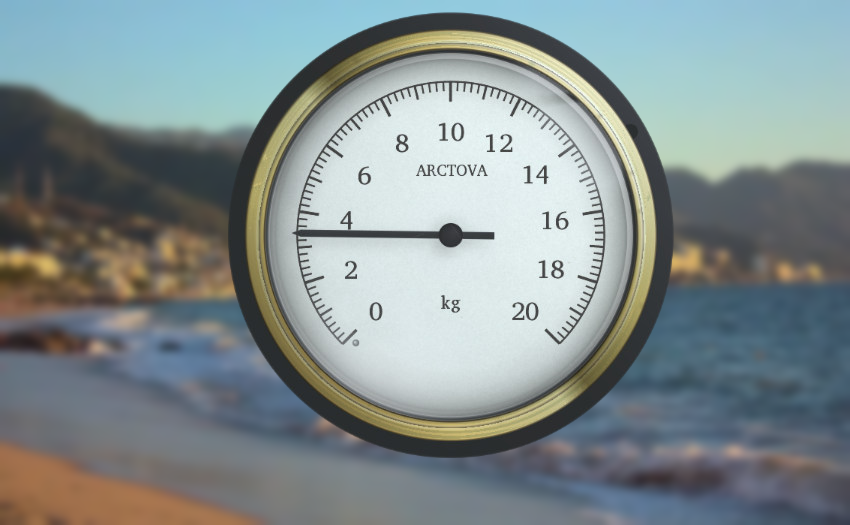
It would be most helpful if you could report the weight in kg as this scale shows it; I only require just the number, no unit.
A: 3.4
